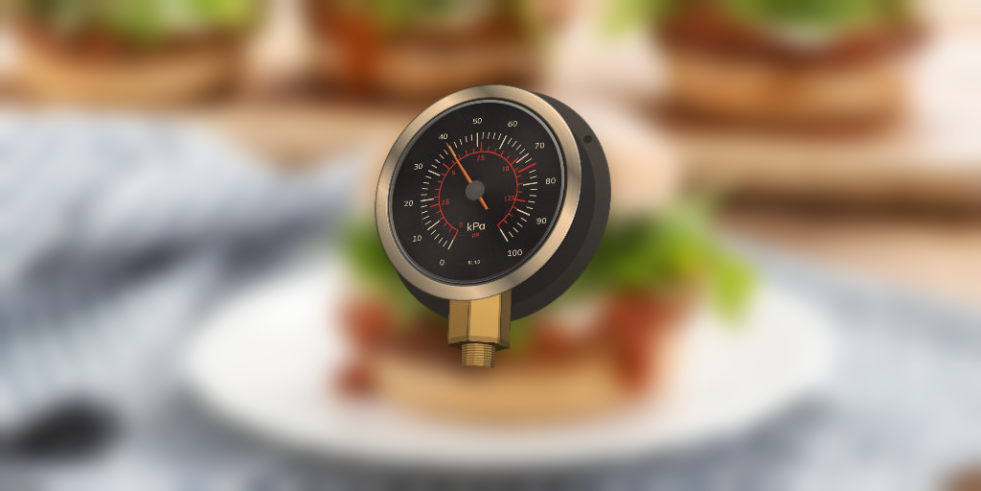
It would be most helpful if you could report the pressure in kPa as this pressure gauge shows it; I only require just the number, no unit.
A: 40
